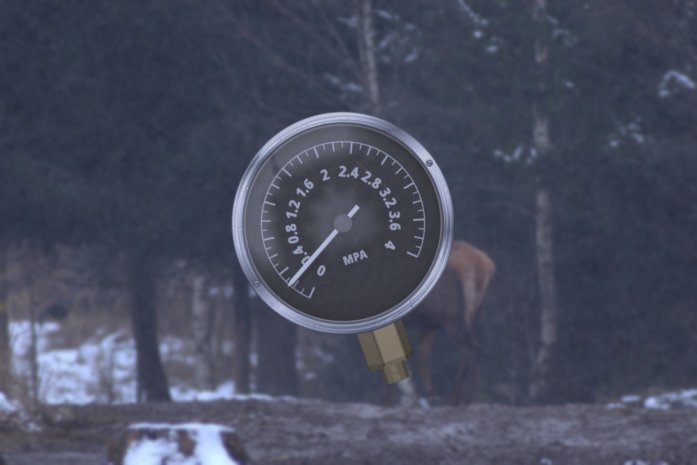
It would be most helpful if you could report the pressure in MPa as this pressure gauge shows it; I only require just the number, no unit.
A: 0.25
